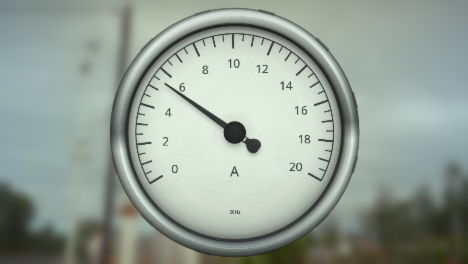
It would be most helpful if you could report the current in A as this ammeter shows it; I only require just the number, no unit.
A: 5.5
